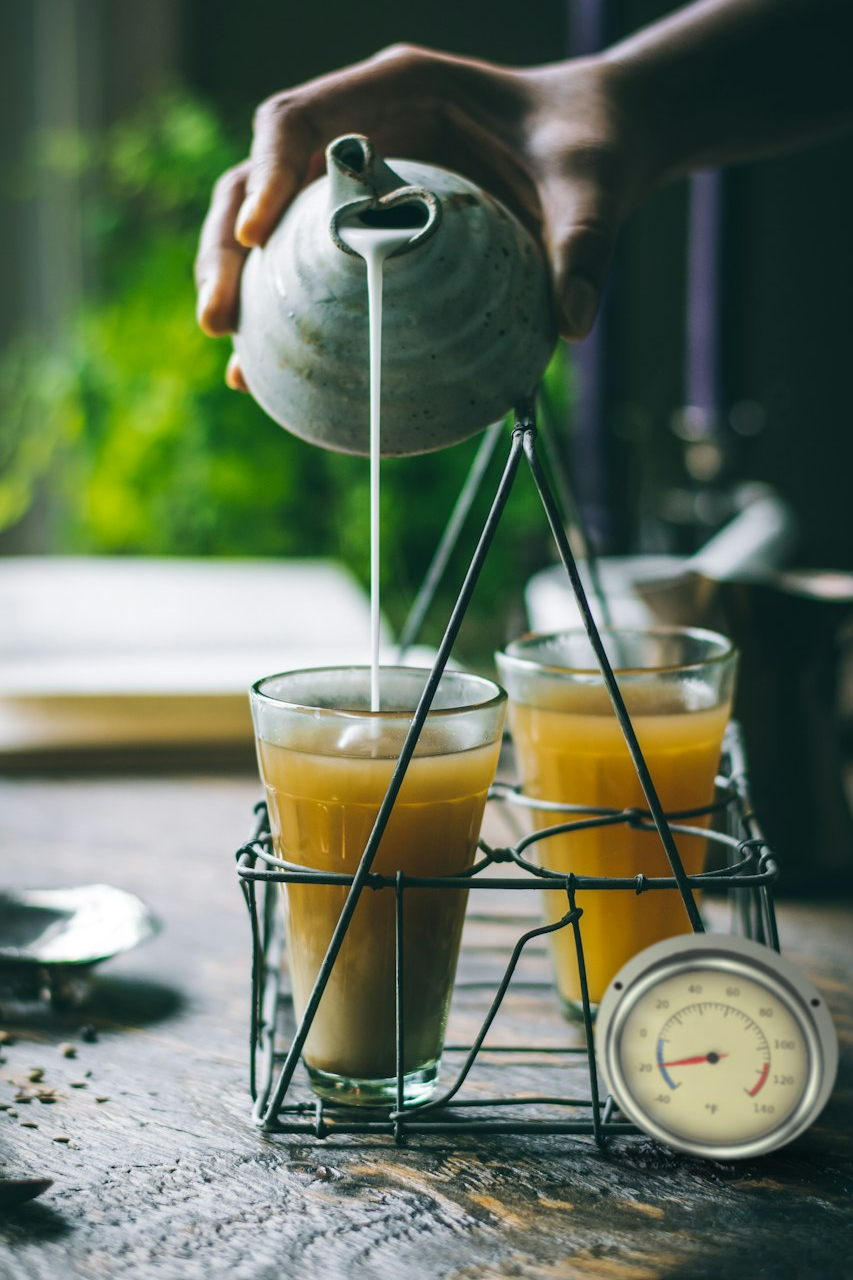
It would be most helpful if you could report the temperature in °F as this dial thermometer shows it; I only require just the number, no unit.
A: -20
